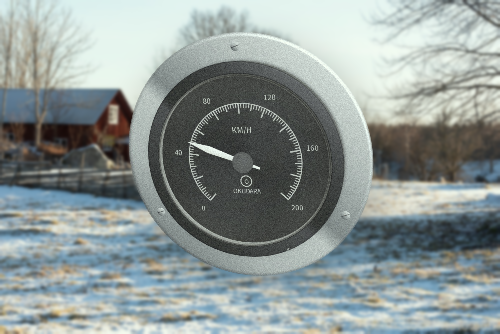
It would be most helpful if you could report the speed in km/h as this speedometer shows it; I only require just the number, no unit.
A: 50
